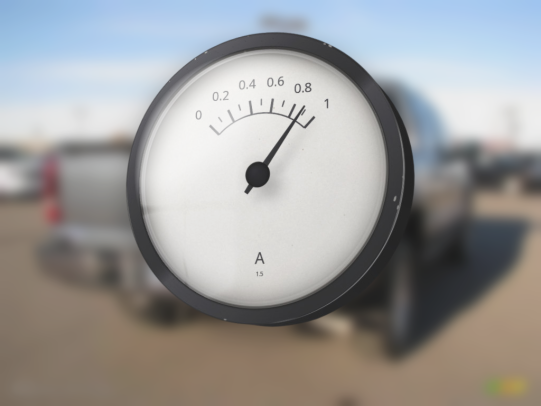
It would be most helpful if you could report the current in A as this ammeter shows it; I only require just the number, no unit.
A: 0.9
